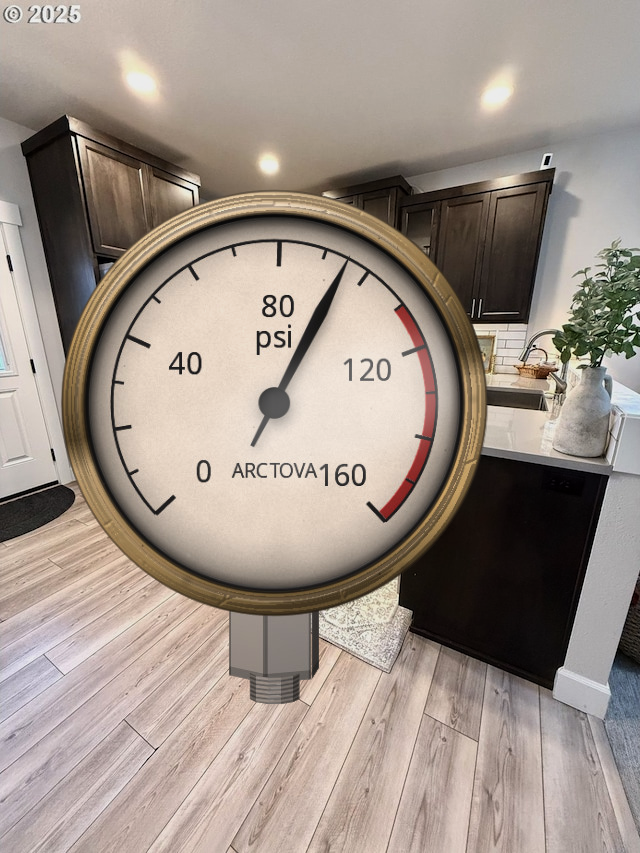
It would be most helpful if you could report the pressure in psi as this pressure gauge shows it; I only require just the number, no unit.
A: 95
